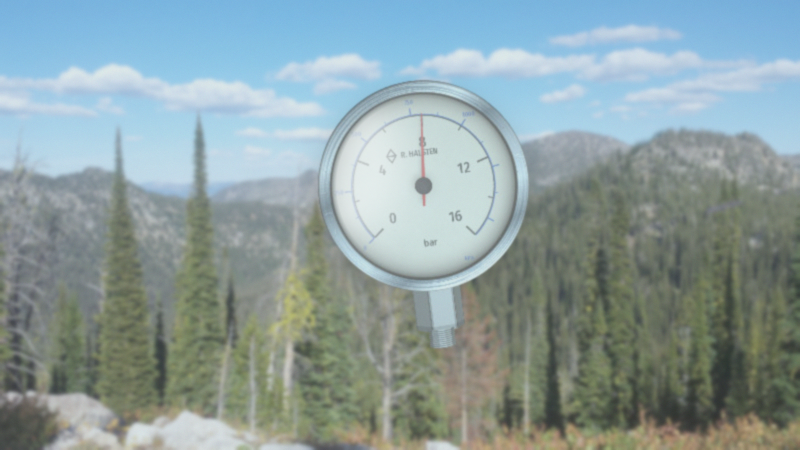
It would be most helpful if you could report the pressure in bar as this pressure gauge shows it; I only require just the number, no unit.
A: 8
